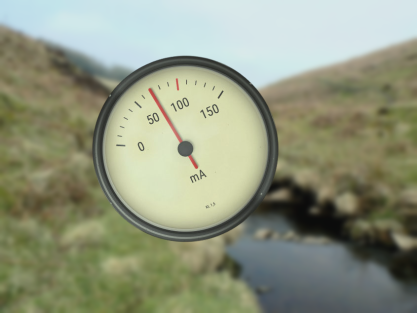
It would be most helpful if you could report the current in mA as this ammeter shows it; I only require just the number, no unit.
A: 70
